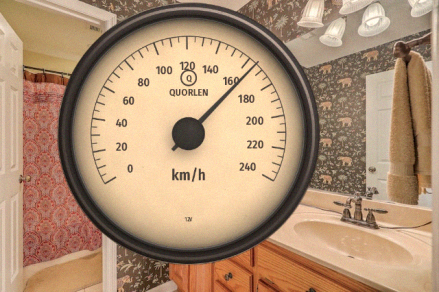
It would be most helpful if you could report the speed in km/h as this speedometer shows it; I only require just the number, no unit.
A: 165
